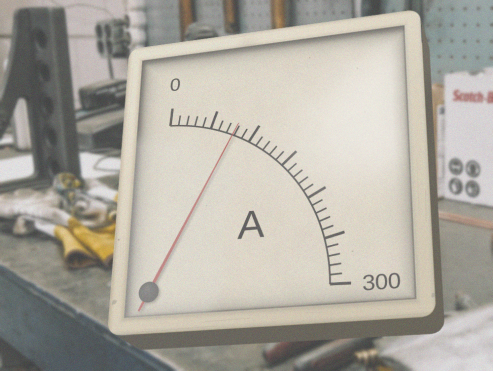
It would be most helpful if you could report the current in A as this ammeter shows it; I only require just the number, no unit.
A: 80
